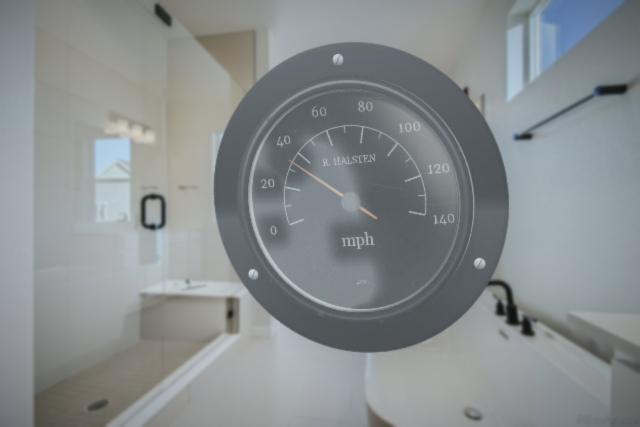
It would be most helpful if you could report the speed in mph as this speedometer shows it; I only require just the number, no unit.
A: 35
